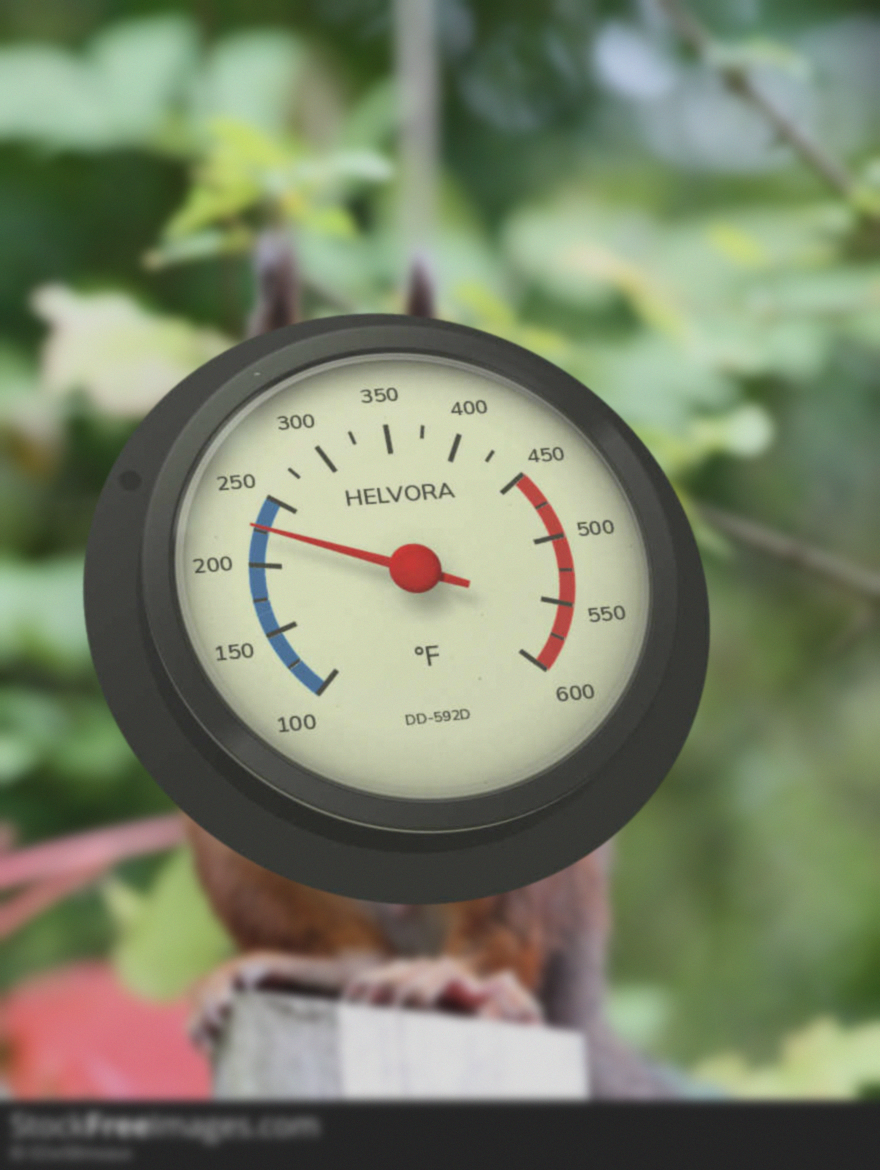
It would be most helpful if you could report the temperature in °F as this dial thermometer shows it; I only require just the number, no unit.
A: 225
